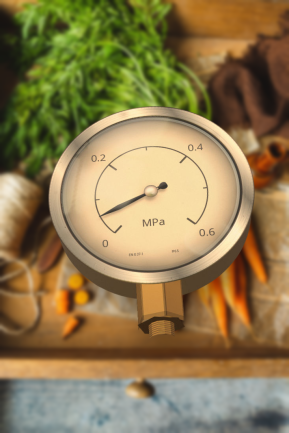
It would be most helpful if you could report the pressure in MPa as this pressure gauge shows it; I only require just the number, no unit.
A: 0.05
